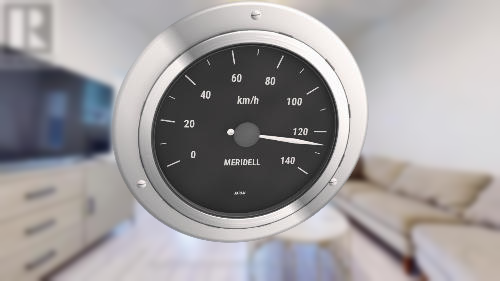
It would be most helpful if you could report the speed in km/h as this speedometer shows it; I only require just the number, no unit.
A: 125
